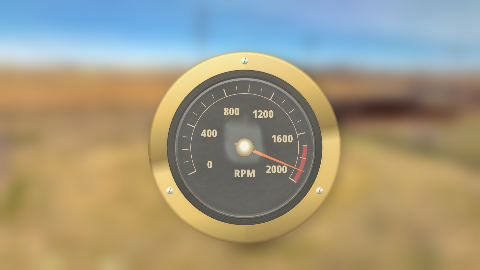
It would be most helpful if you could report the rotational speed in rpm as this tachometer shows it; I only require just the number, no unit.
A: 1900
